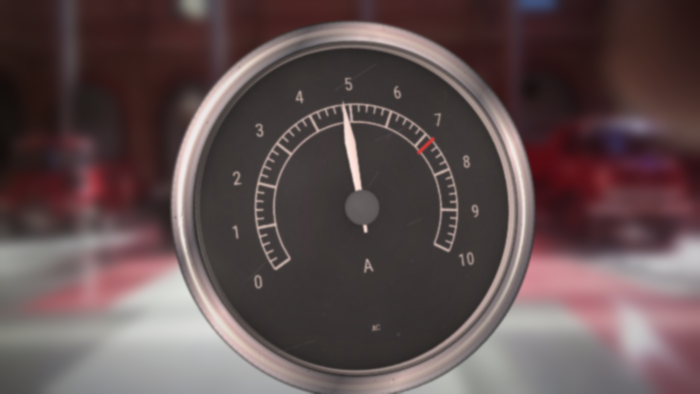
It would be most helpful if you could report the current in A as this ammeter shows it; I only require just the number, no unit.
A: 4.8
